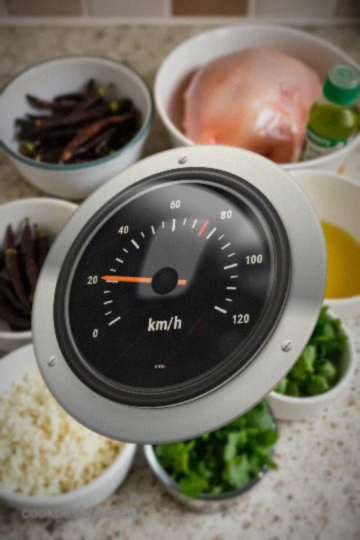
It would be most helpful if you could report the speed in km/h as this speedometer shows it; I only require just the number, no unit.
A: 20
